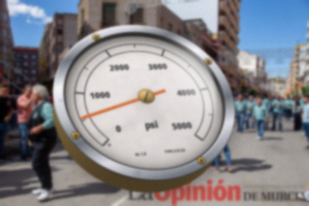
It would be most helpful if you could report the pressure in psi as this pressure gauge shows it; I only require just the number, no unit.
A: 500
